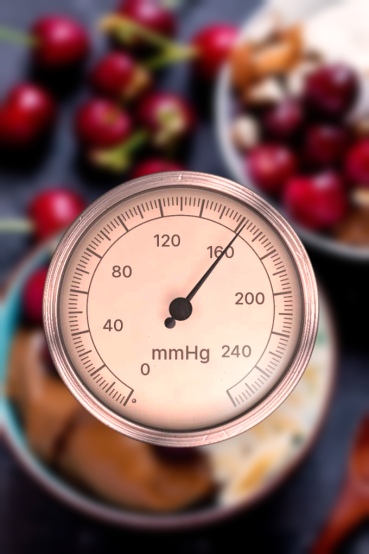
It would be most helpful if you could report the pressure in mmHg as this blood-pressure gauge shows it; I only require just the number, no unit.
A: 162
